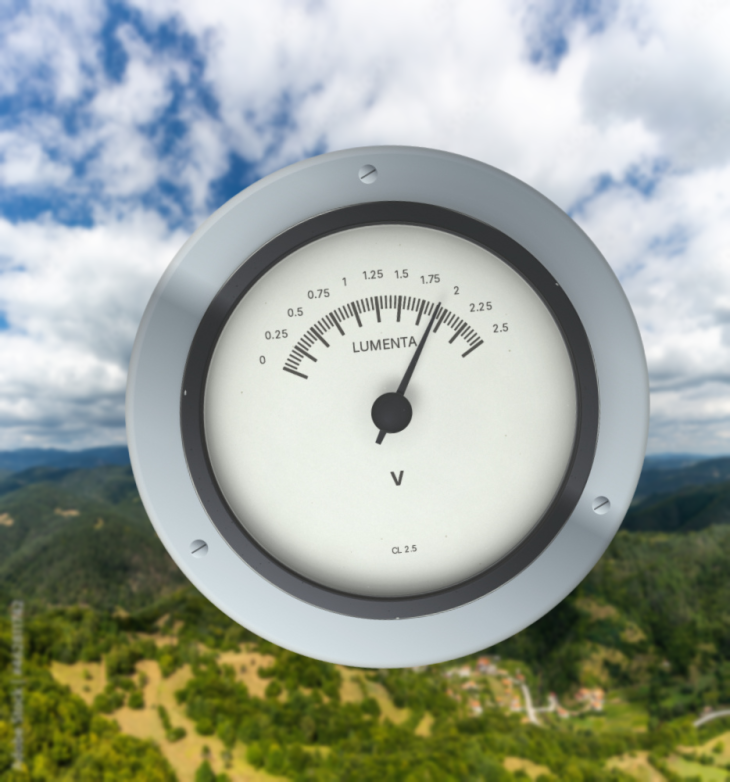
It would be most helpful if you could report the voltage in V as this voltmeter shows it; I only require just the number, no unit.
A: 1.9
